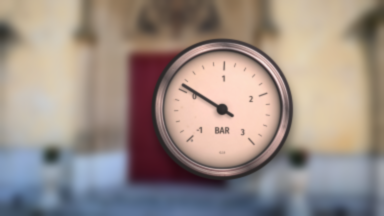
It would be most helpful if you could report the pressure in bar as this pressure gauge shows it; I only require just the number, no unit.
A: 0.1
